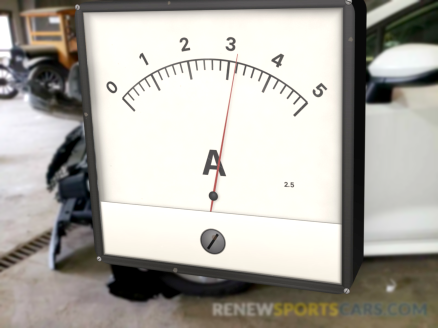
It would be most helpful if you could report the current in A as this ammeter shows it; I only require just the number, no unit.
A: 3.2
